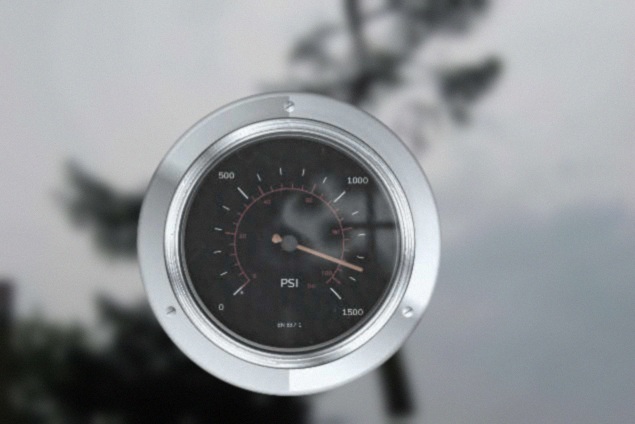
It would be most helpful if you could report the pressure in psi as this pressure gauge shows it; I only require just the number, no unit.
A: 1350
